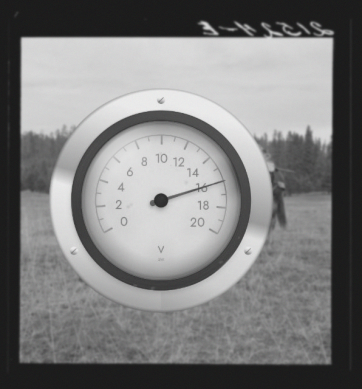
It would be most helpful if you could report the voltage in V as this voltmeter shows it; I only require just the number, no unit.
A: 16
